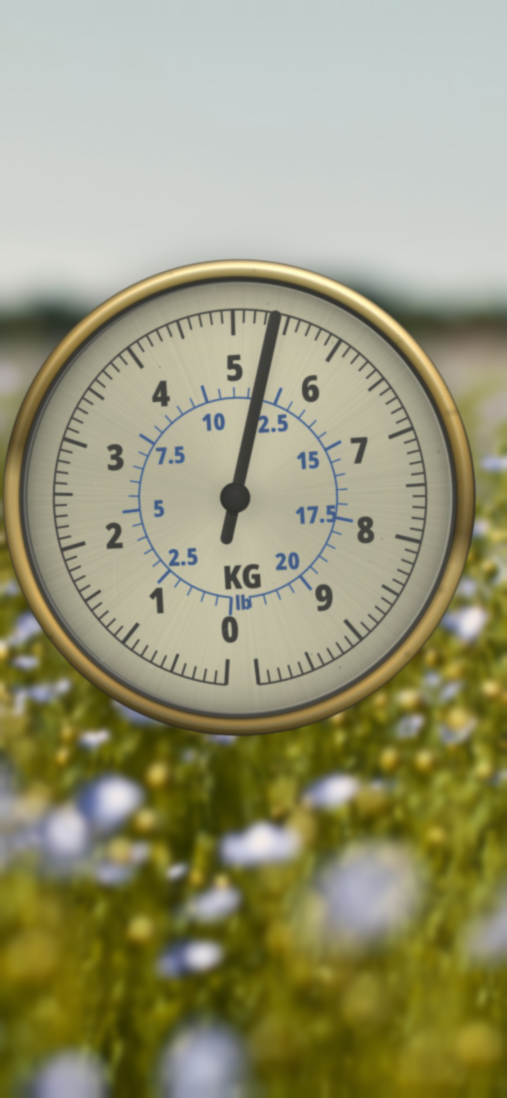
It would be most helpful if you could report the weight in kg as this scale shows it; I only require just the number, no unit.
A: 5.4
